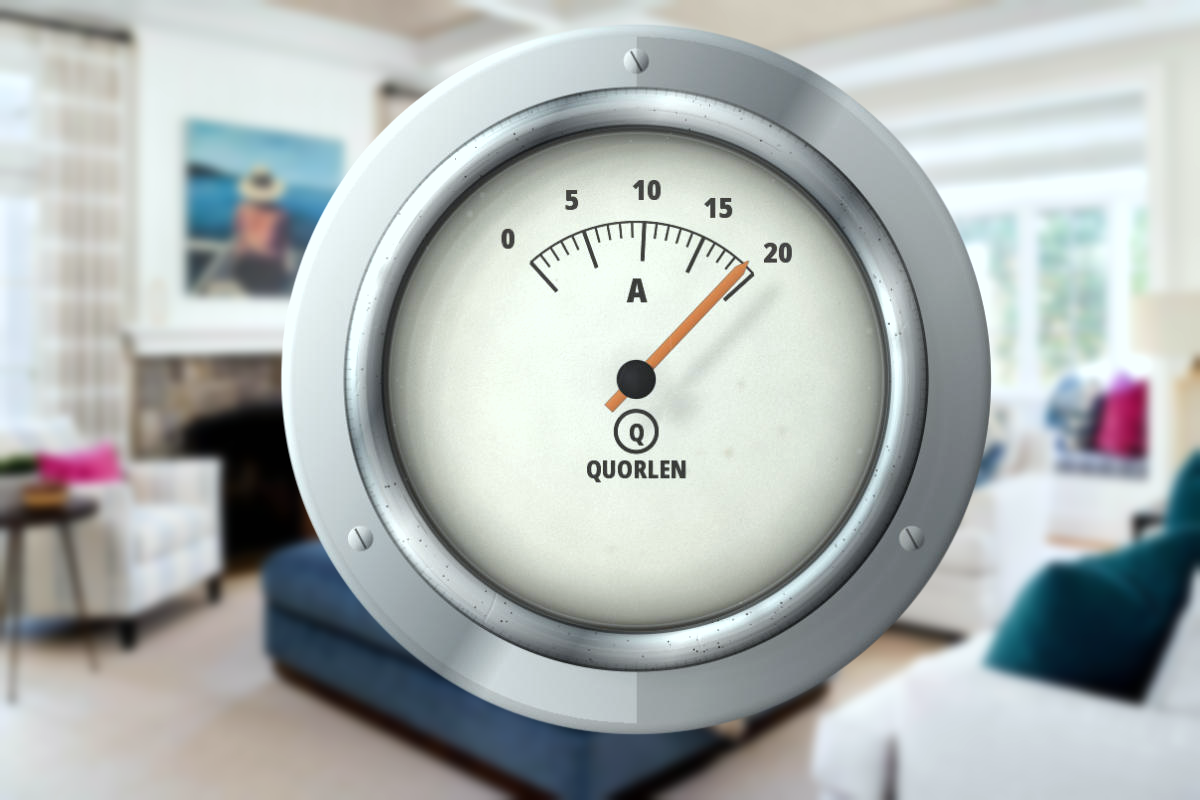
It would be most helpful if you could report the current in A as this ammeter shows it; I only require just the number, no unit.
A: 19
